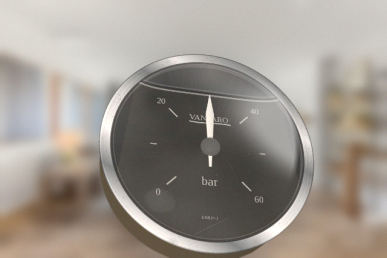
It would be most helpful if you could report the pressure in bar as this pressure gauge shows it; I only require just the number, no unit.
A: 30
